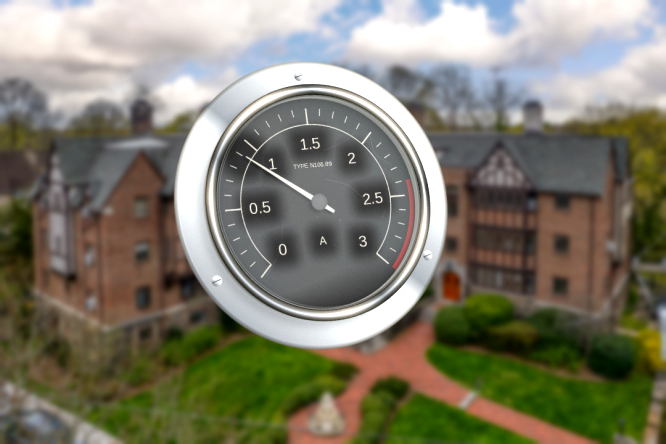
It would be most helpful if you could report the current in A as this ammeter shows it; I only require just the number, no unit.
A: 0.9
